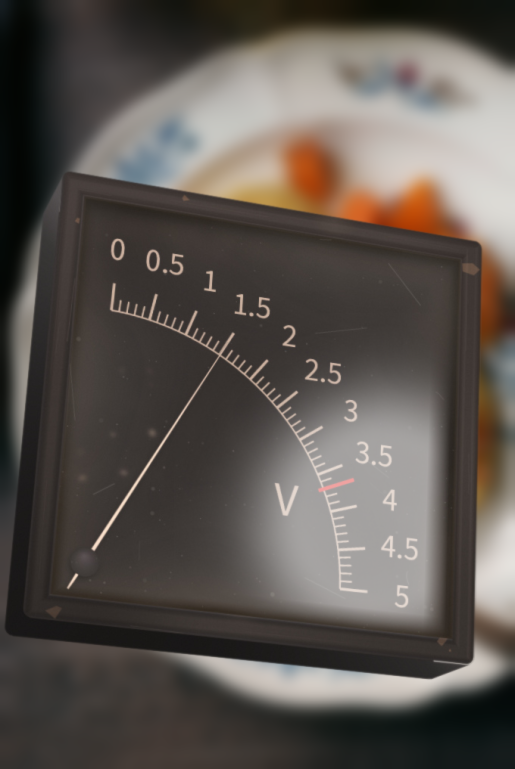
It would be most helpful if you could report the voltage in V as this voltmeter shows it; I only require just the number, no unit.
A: 1.5
